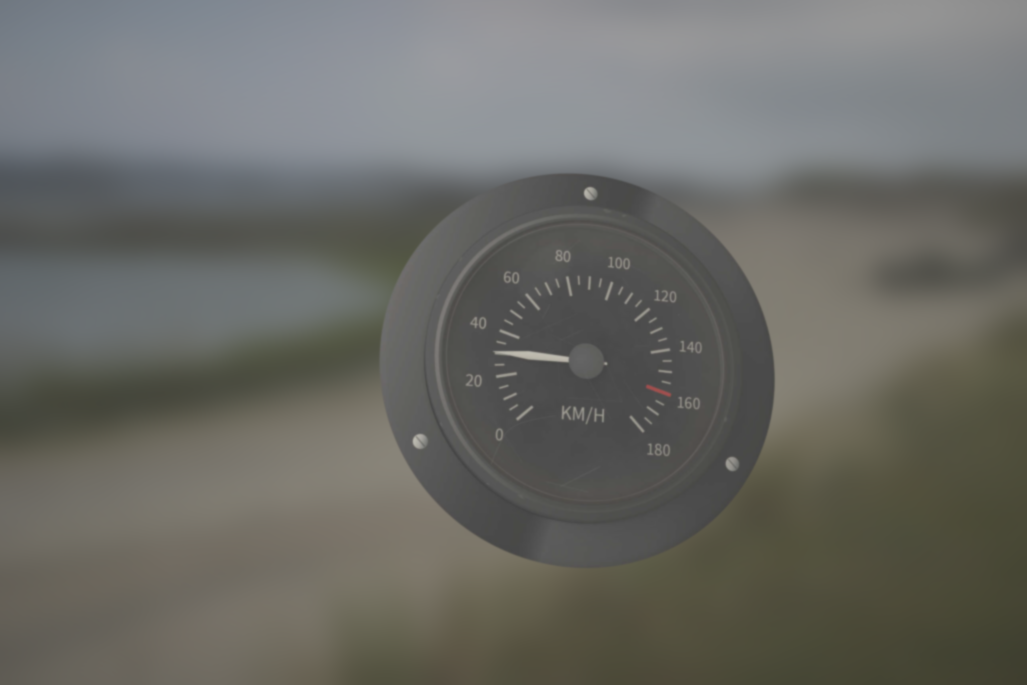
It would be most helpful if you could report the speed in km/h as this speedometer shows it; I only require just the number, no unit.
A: 30
